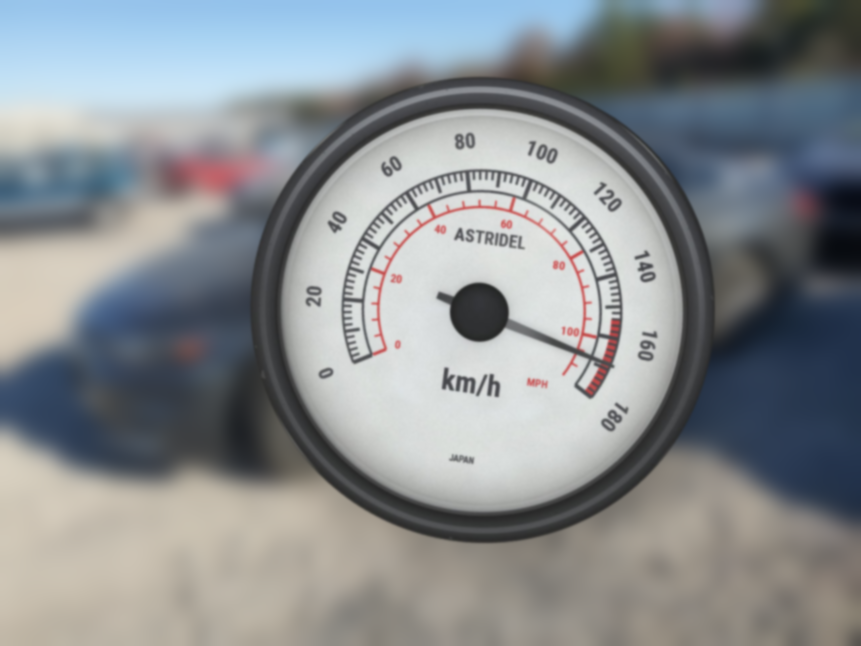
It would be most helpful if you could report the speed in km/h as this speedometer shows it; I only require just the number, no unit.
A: 168
